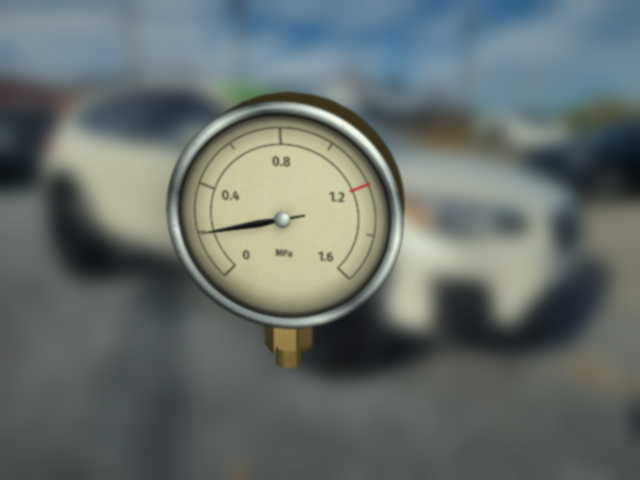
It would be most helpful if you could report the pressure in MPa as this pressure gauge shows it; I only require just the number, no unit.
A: 0.2
